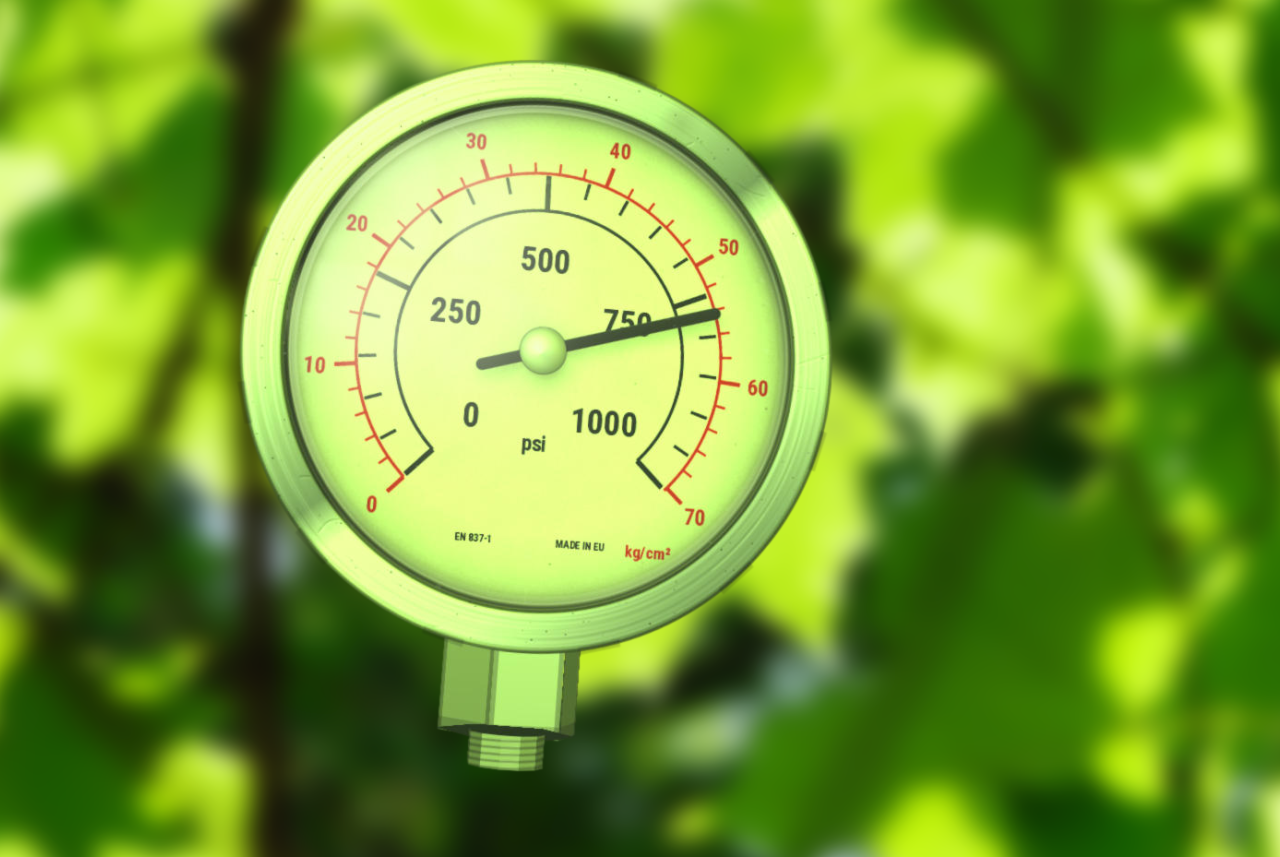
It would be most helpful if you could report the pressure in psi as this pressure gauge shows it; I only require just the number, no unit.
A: 775
